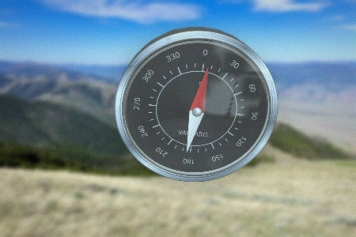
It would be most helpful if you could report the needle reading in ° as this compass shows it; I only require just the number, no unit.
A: 5
